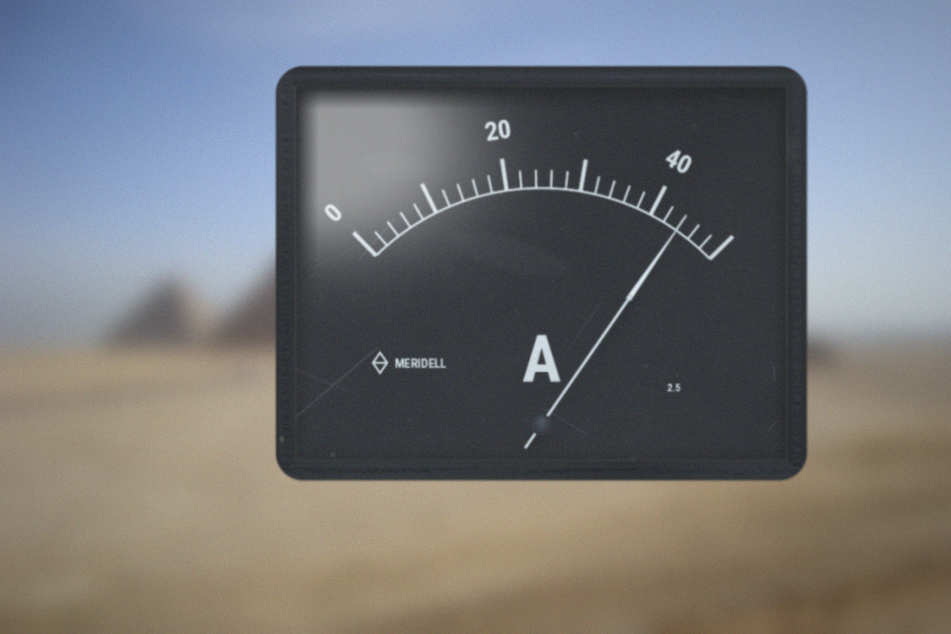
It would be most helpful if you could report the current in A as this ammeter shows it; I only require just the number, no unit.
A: 44
